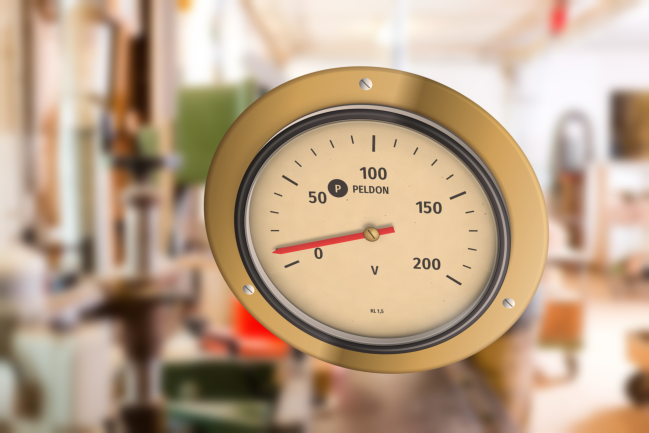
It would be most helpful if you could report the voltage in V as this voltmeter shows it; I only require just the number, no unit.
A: 10
